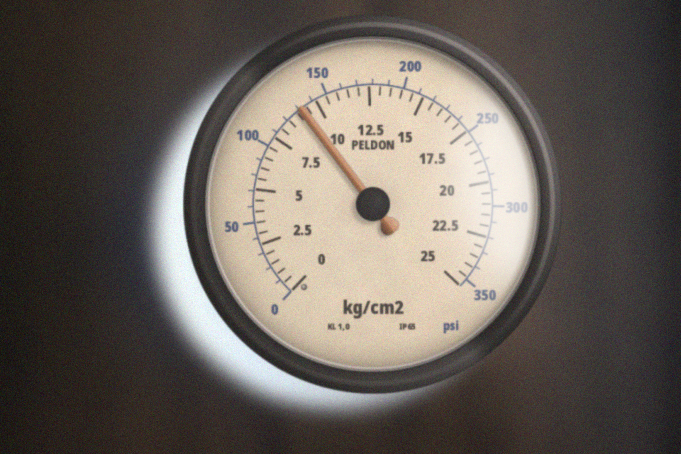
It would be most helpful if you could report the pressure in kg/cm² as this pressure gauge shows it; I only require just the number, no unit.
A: 9.25
